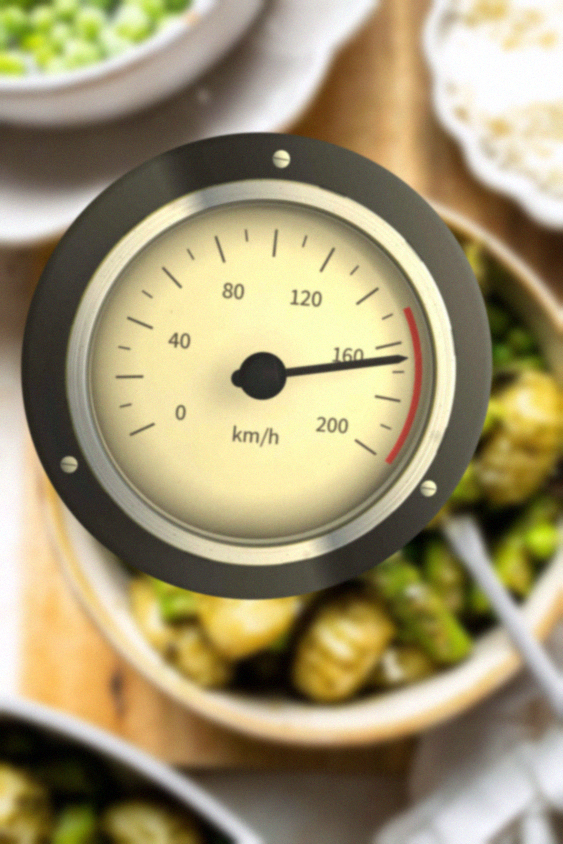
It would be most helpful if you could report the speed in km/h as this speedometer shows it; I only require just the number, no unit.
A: 165
